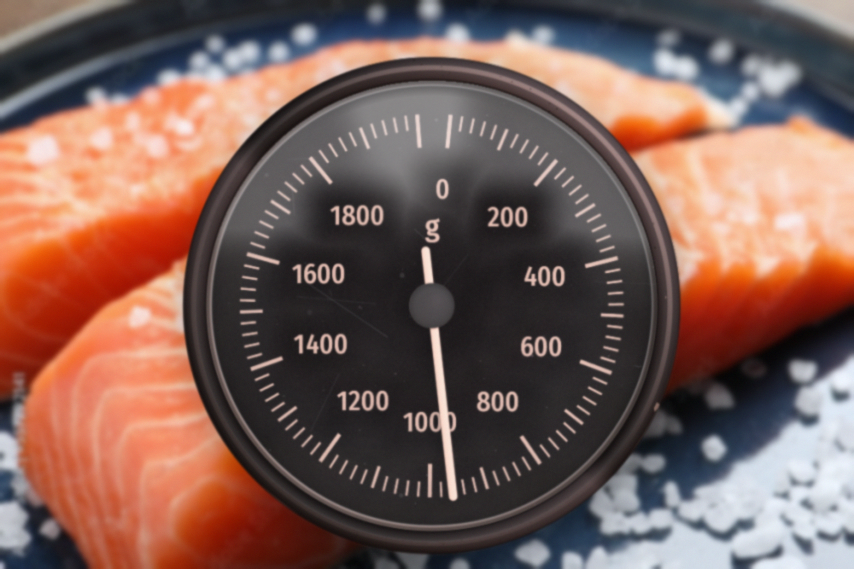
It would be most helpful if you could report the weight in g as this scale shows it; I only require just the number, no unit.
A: 960
